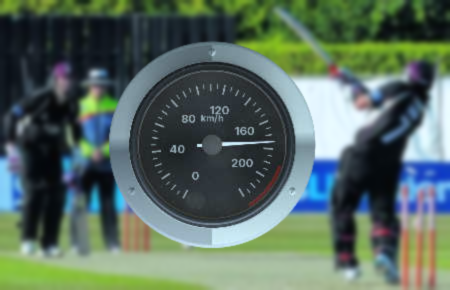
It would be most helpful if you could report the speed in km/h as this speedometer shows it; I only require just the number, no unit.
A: 175
